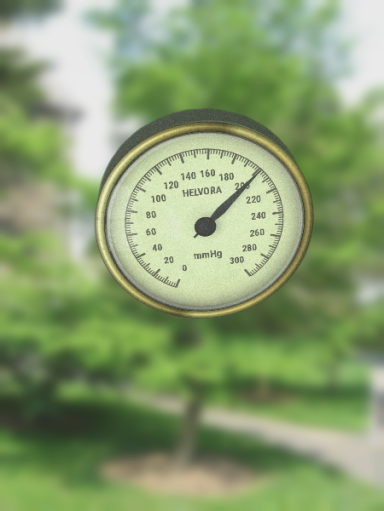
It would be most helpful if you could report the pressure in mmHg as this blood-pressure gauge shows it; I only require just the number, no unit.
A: 200
